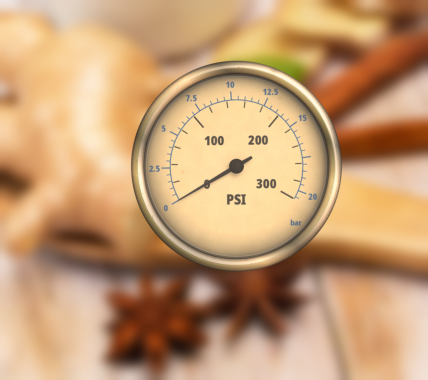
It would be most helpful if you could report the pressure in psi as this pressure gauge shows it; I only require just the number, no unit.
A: 0
